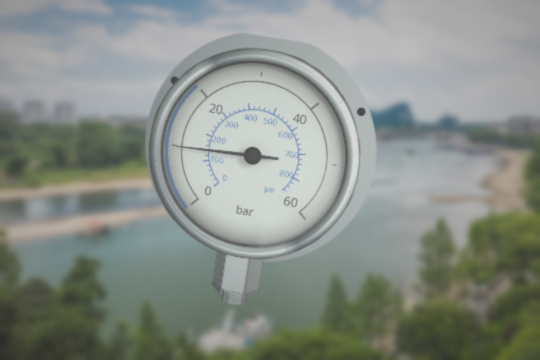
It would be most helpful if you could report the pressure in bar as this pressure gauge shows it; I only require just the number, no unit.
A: 10
